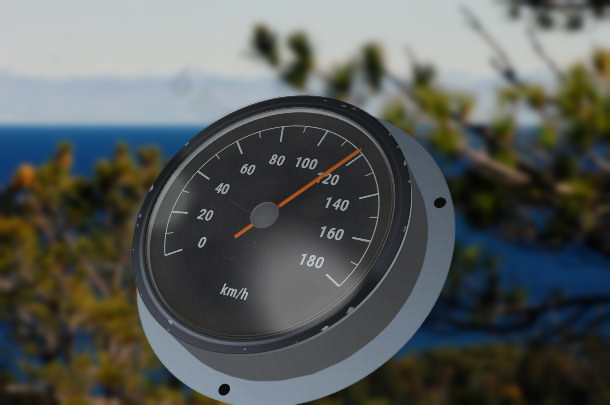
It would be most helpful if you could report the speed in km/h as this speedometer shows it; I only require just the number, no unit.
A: 120
